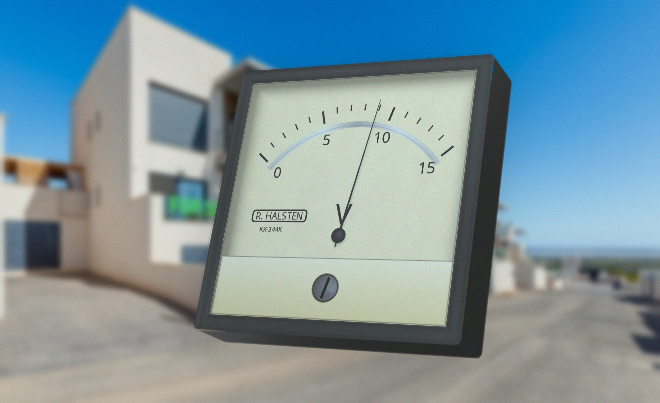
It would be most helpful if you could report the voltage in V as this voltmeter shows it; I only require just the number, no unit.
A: 9
